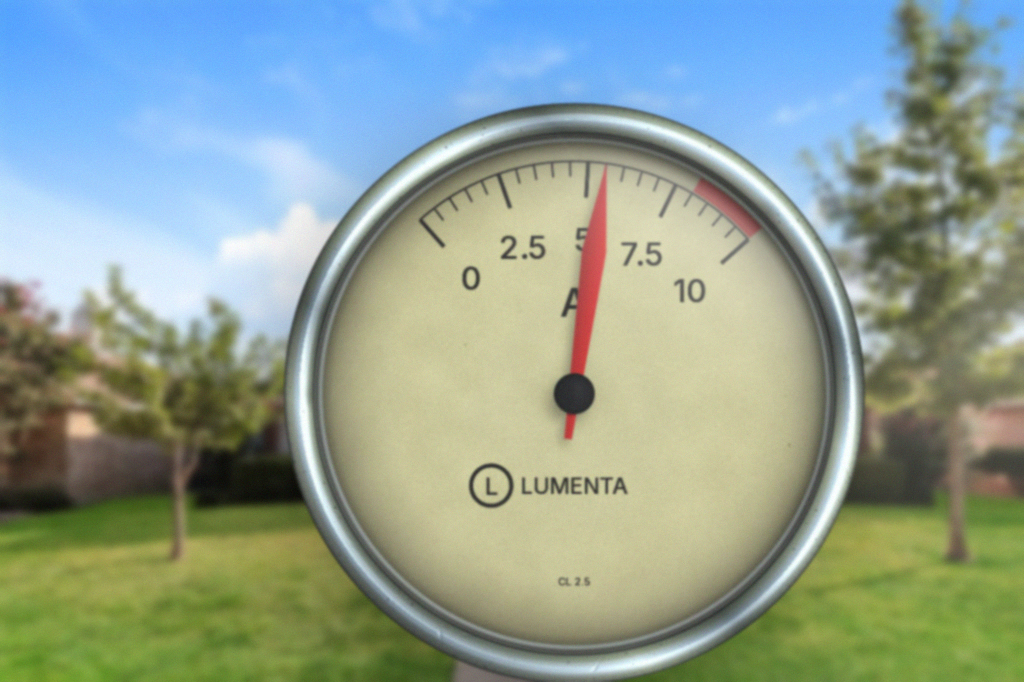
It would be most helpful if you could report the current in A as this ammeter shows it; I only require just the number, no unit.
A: 5.5
